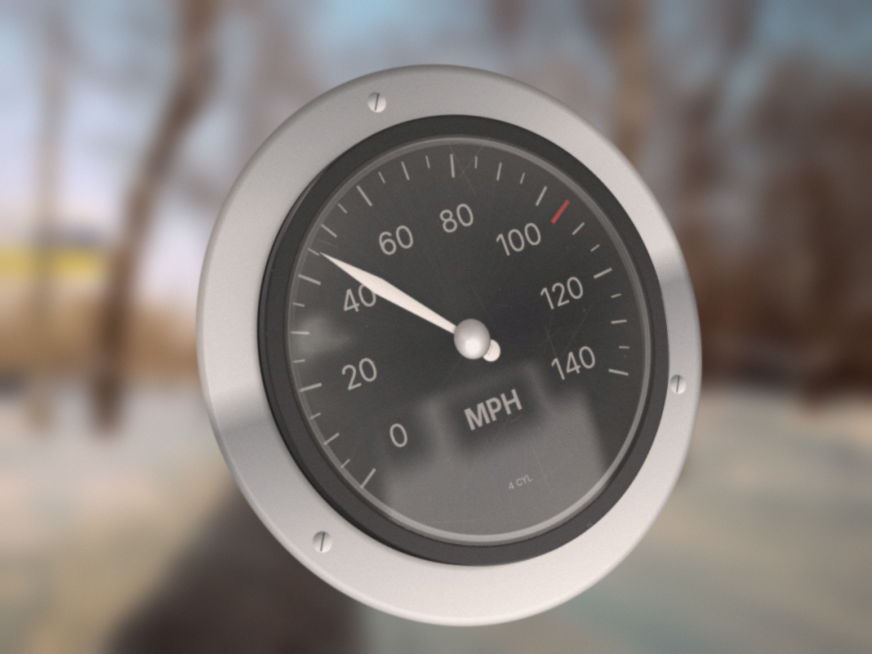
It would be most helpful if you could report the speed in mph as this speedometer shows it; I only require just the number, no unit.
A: 45
